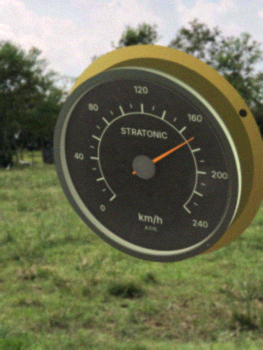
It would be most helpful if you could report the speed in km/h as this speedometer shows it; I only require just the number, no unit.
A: 170
